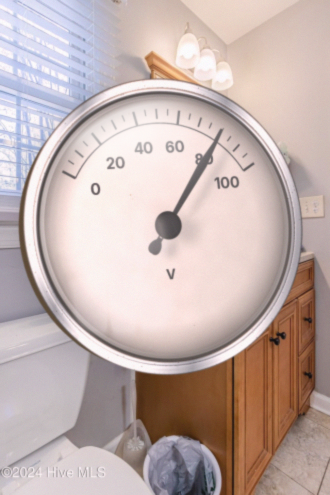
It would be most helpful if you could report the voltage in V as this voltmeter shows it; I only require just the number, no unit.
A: 80
